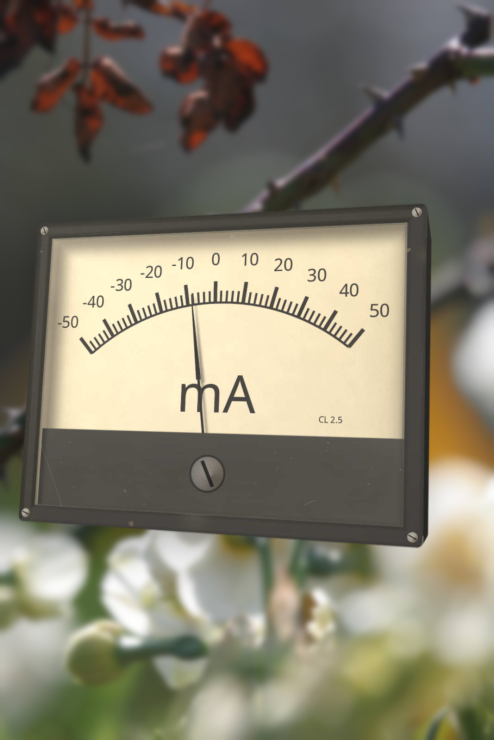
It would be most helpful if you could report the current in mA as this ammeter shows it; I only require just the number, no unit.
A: -8
